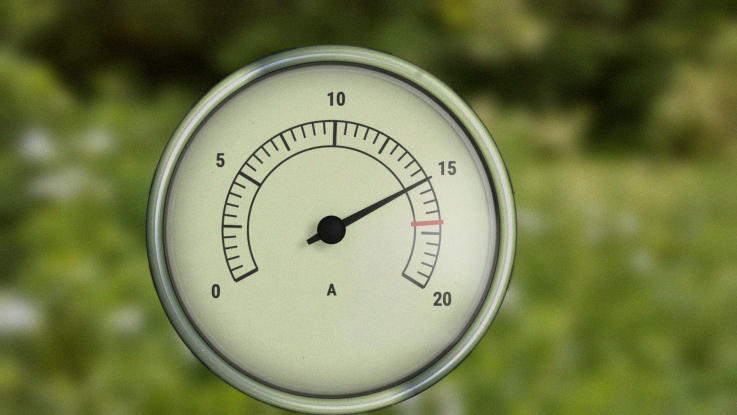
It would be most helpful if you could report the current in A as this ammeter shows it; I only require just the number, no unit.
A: 15
